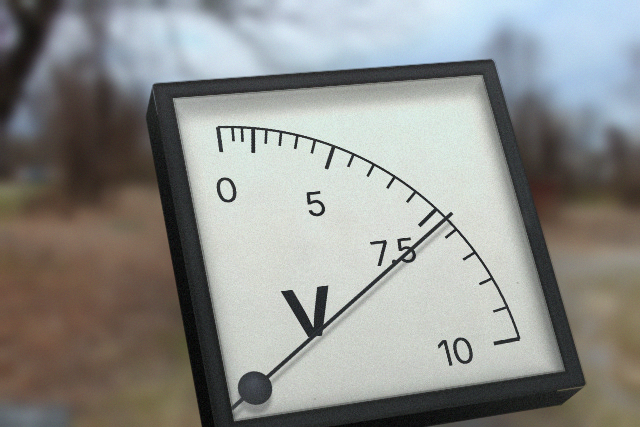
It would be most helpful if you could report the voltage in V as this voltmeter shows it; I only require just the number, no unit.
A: 7.75
